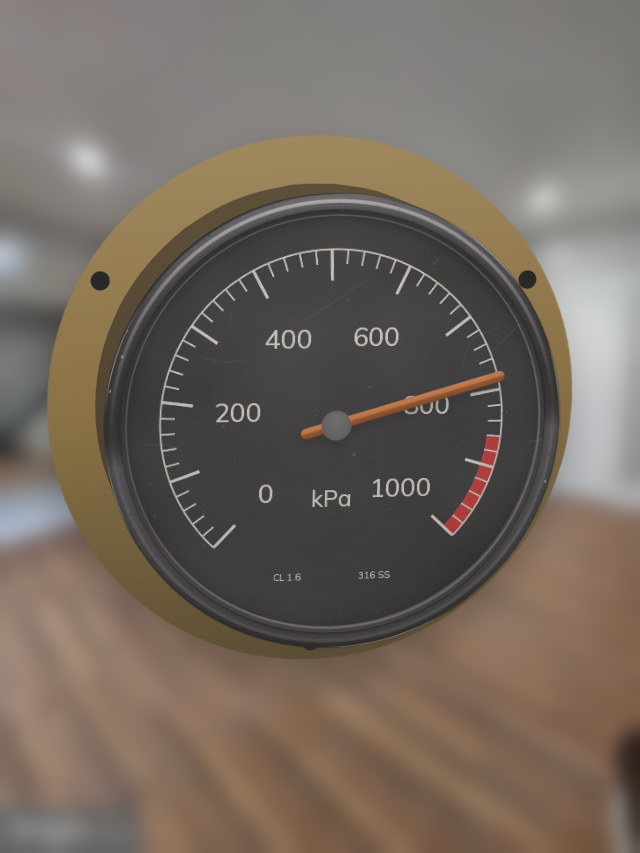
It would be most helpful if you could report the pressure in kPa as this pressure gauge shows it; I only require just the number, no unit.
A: 780
